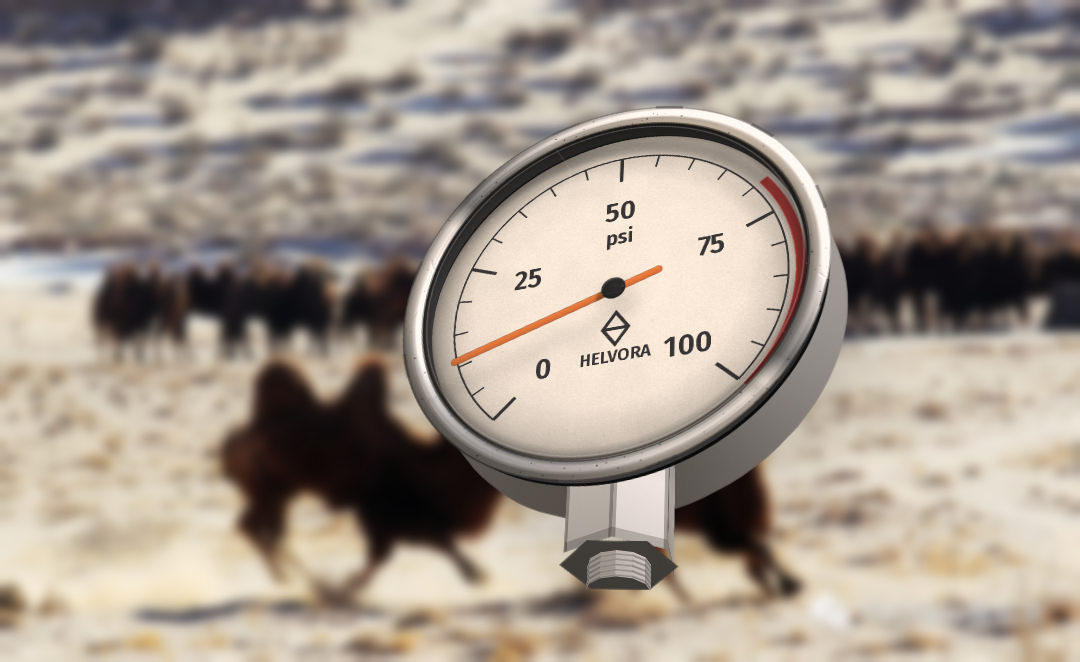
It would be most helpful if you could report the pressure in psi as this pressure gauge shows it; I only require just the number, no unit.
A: 10
